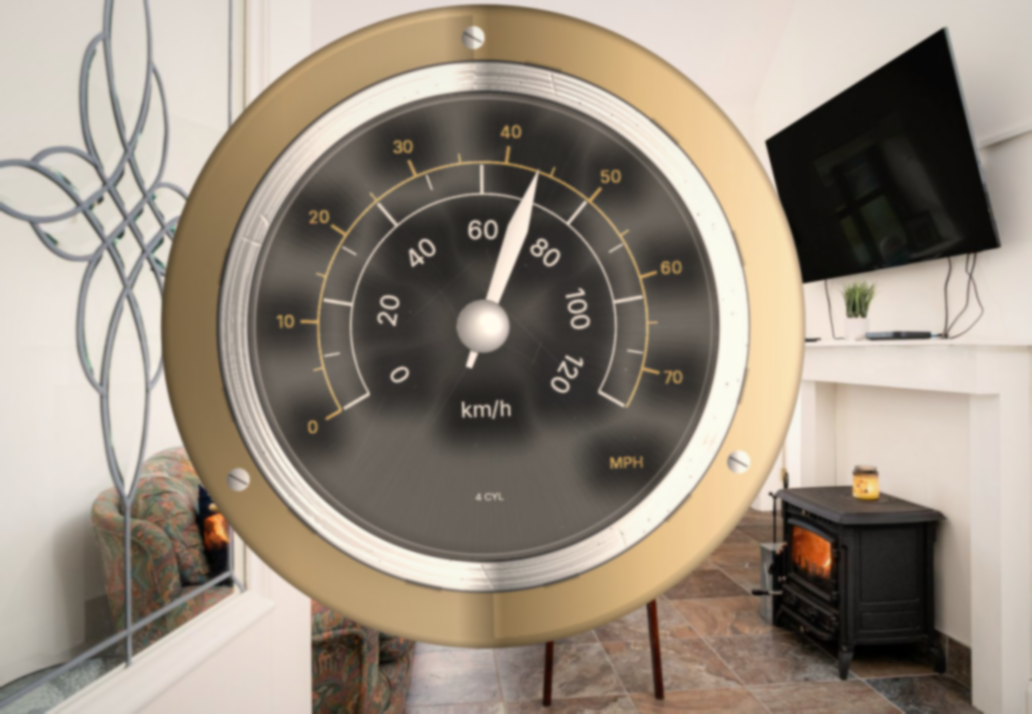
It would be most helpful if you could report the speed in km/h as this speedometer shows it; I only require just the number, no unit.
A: 70
